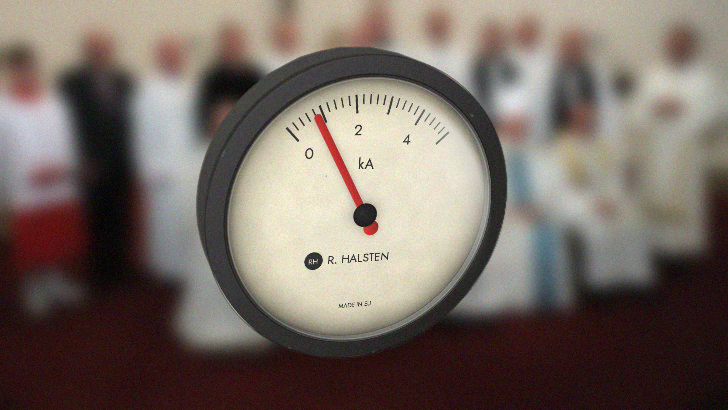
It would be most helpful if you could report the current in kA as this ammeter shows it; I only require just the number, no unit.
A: 0.8
